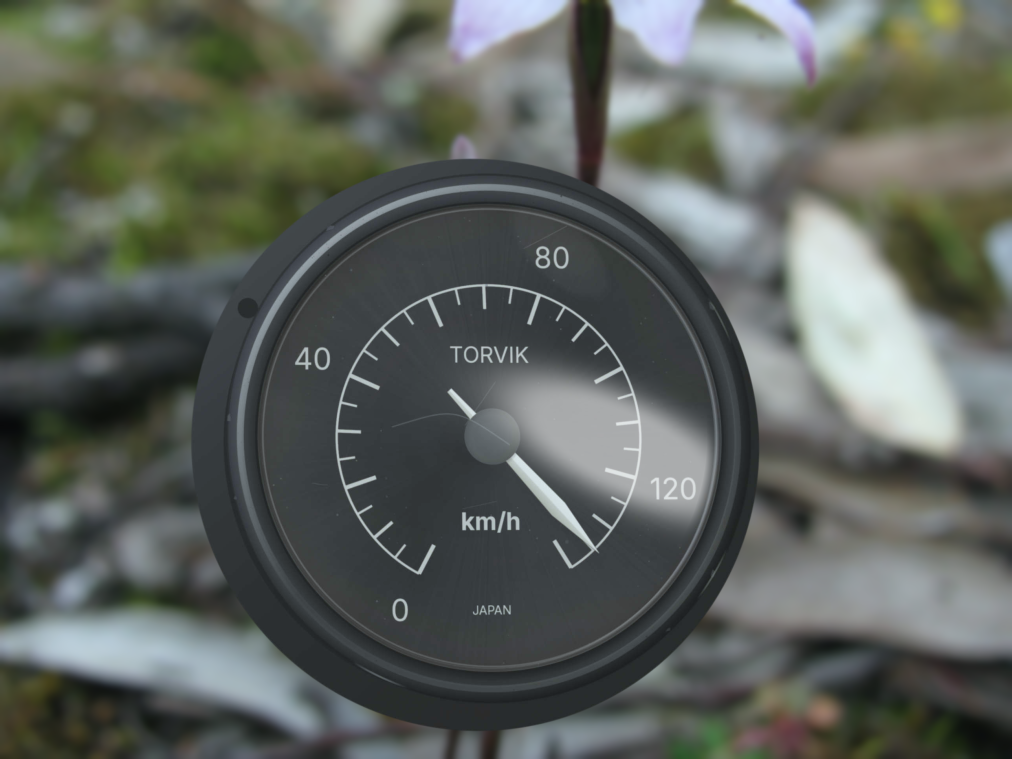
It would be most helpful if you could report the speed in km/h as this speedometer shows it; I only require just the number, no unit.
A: 135
